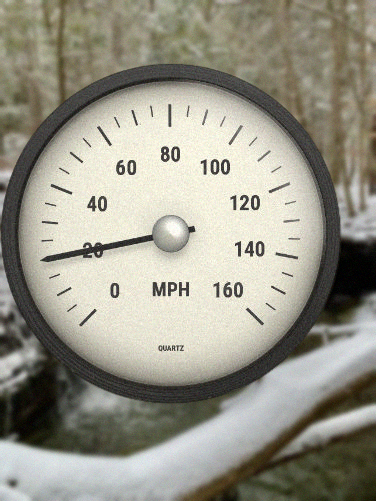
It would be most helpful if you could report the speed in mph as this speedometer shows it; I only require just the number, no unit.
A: 20
